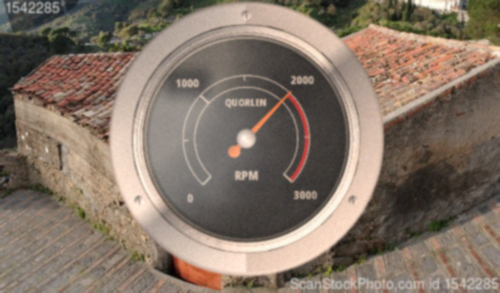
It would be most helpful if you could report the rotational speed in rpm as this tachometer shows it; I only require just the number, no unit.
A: 2000
